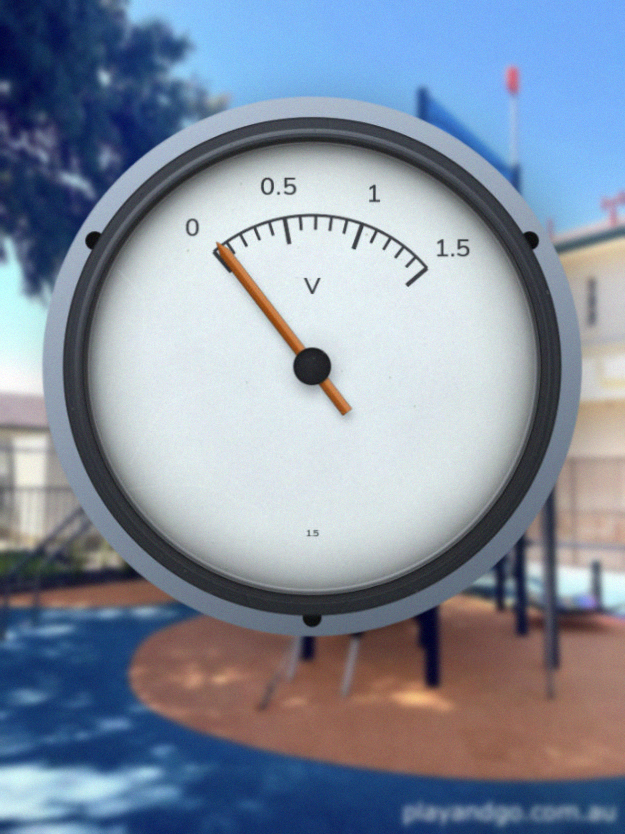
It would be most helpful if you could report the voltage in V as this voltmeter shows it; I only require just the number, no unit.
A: 0.05
